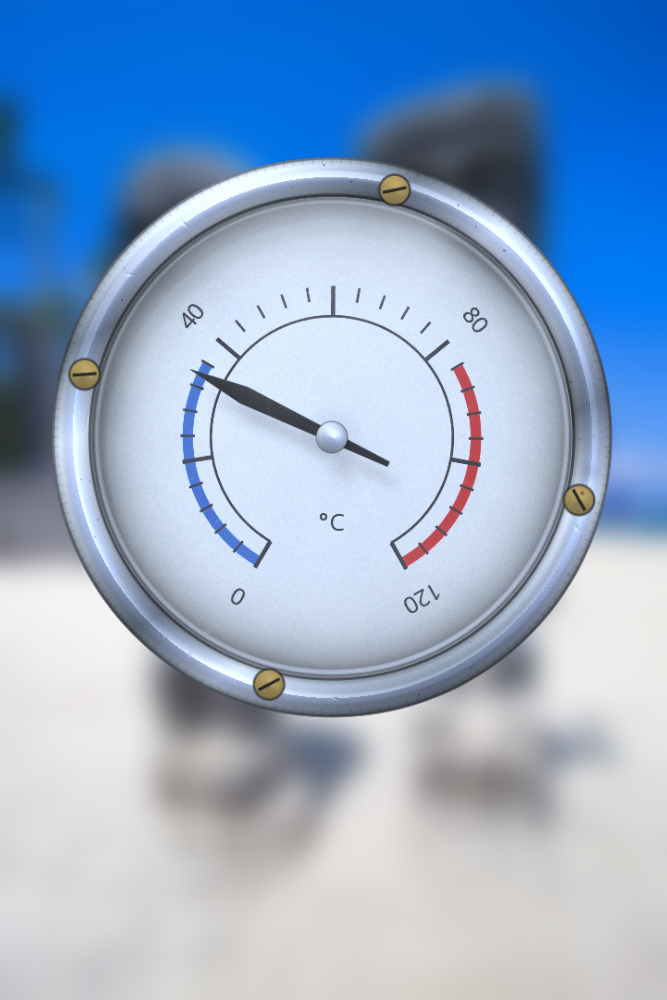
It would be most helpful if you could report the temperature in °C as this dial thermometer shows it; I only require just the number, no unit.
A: 34
